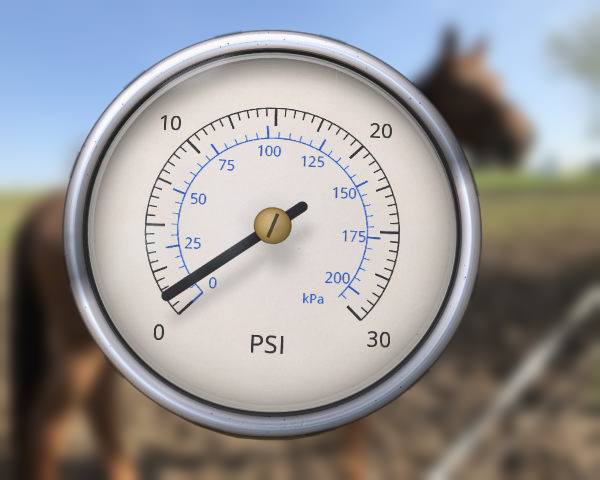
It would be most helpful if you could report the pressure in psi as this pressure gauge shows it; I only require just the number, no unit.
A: 1
